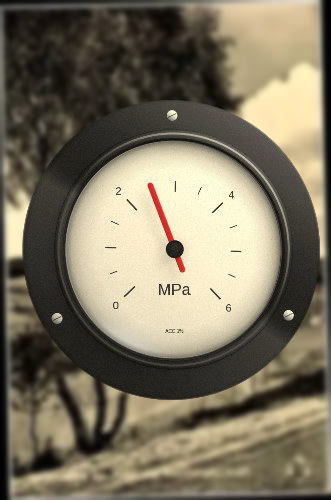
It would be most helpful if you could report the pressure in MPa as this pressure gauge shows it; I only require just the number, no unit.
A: 2.5
